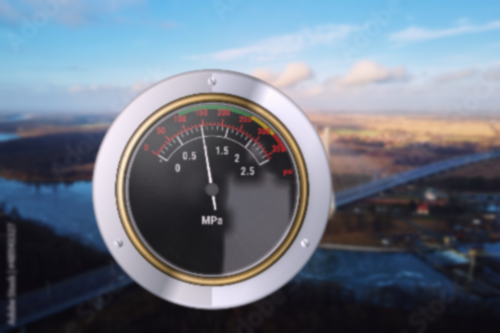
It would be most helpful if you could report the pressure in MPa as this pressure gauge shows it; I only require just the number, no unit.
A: 1
